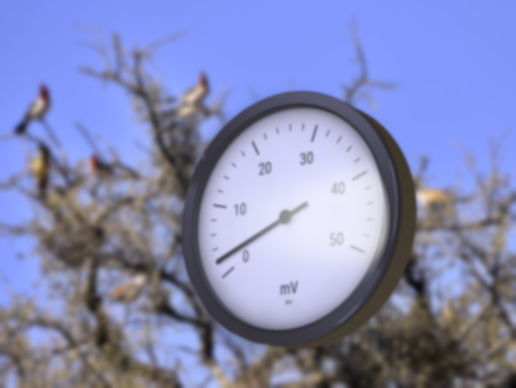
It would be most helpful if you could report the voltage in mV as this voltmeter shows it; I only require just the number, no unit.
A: 2
